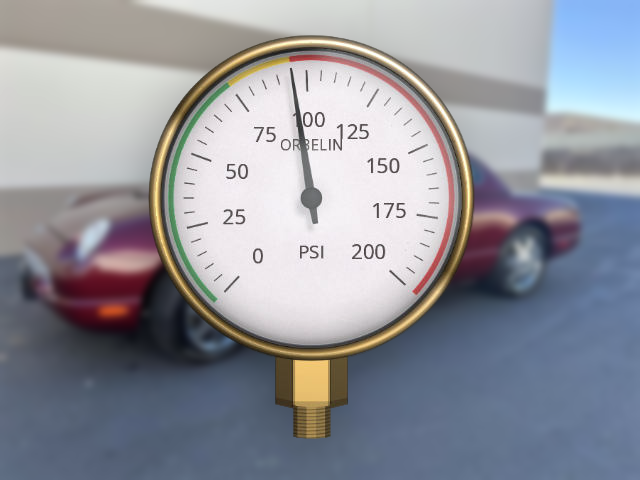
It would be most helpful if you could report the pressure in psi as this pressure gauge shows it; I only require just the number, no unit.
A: 95
